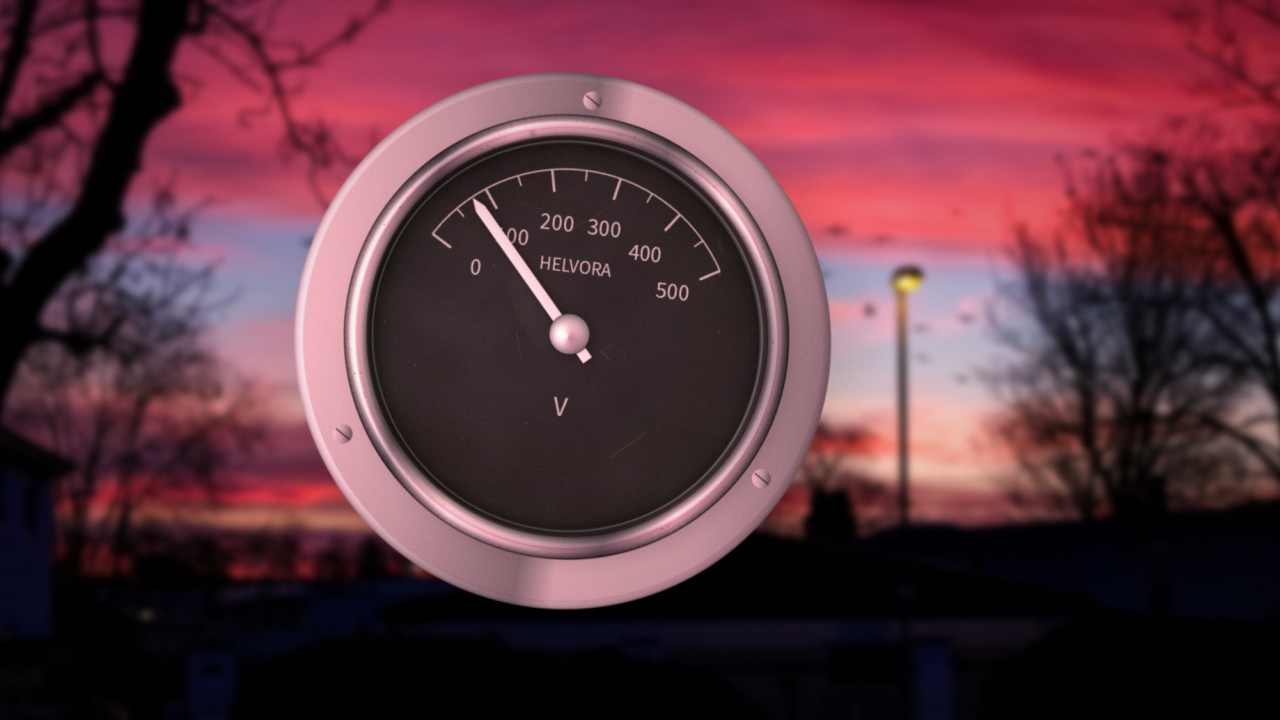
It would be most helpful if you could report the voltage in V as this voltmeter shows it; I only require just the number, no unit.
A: 75
